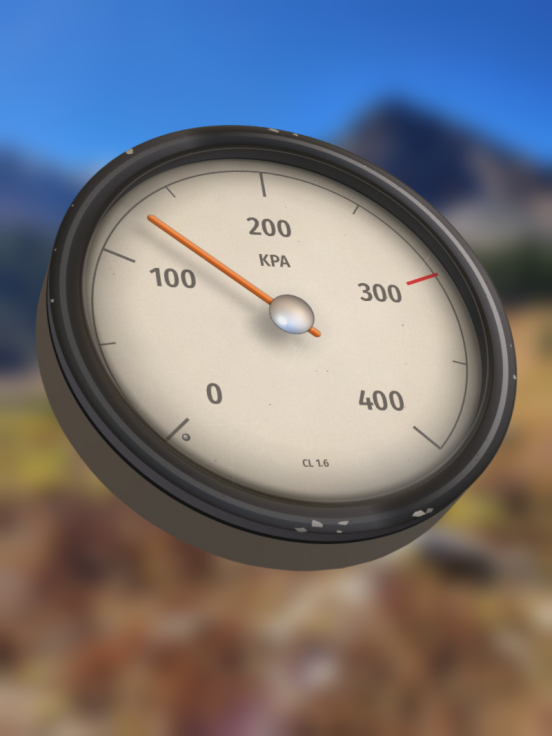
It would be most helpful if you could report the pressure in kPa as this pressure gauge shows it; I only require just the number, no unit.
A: 125
